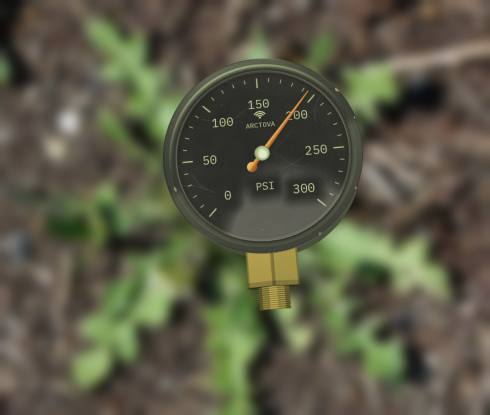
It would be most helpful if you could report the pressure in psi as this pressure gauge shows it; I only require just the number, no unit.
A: 195
